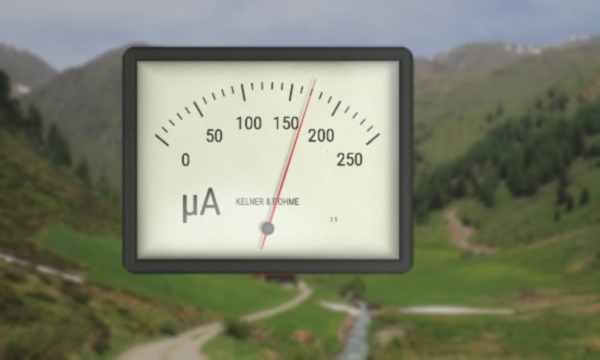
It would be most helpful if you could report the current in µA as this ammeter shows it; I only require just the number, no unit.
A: 170
